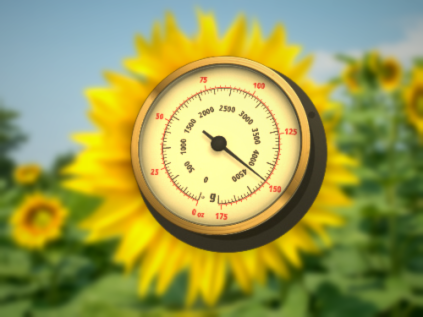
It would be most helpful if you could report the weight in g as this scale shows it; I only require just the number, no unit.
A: 4250
